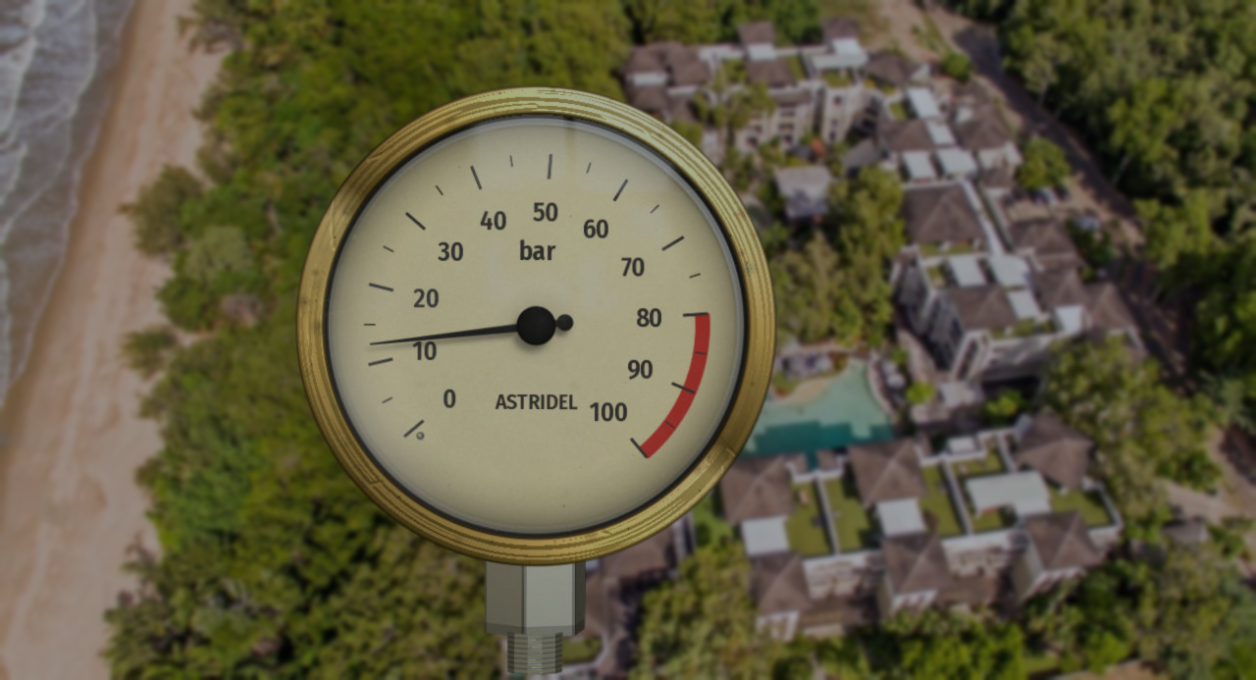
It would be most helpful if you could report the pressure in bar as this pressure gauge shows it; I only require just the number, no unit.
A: 12.5
